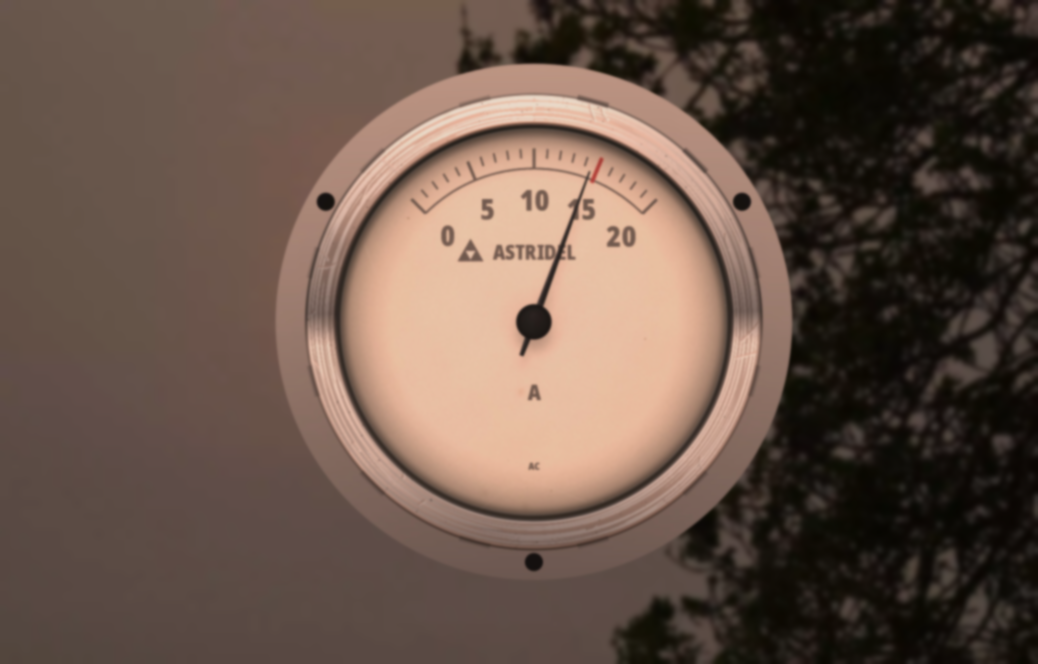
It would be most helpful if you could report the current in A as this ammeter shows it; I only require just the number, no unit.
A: 14.5
